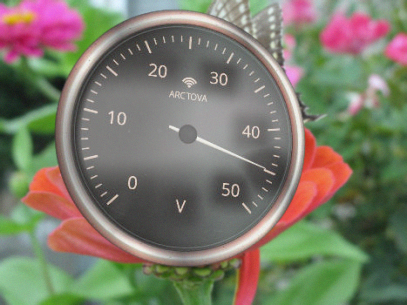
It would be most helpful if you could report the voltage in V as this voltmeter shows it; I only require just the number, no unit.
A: 45
